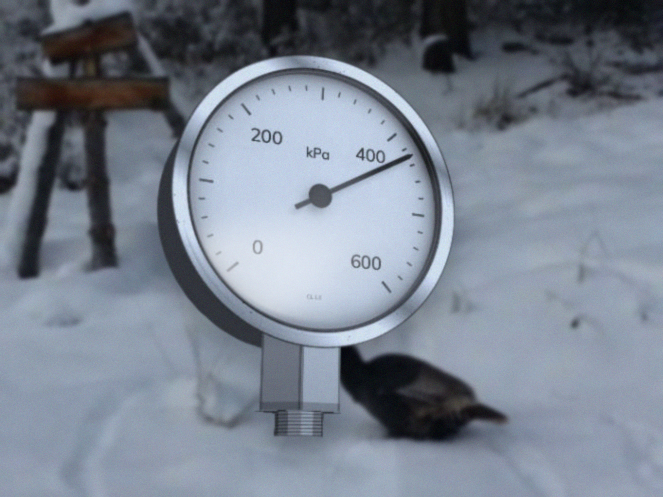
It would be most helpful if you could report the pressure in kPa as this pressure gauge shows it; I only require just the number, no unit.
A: 430
